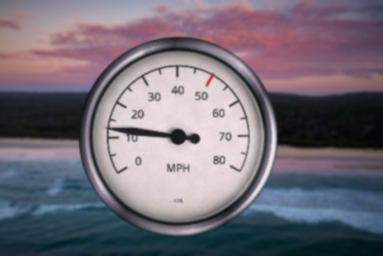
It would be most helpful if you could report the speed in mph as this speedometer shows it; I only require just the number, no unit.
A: 12.5
